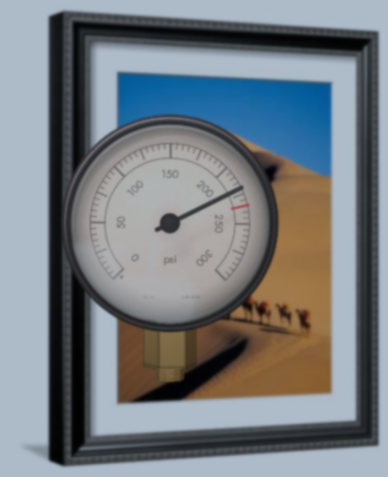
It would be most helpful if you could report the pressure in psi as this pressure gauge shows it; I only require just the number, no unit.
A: 220
